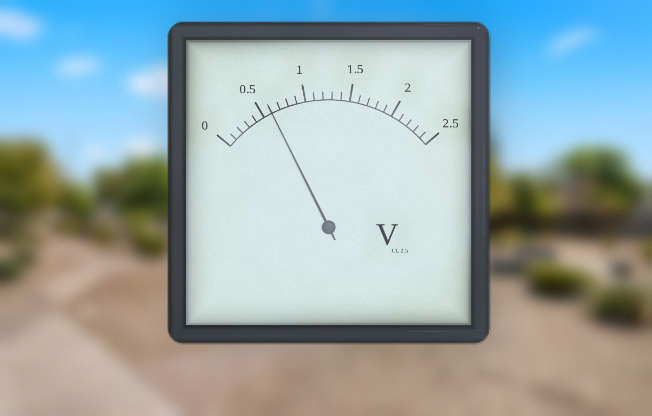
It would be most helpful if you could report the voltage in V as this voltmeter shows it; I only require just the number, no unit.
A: 0.6
